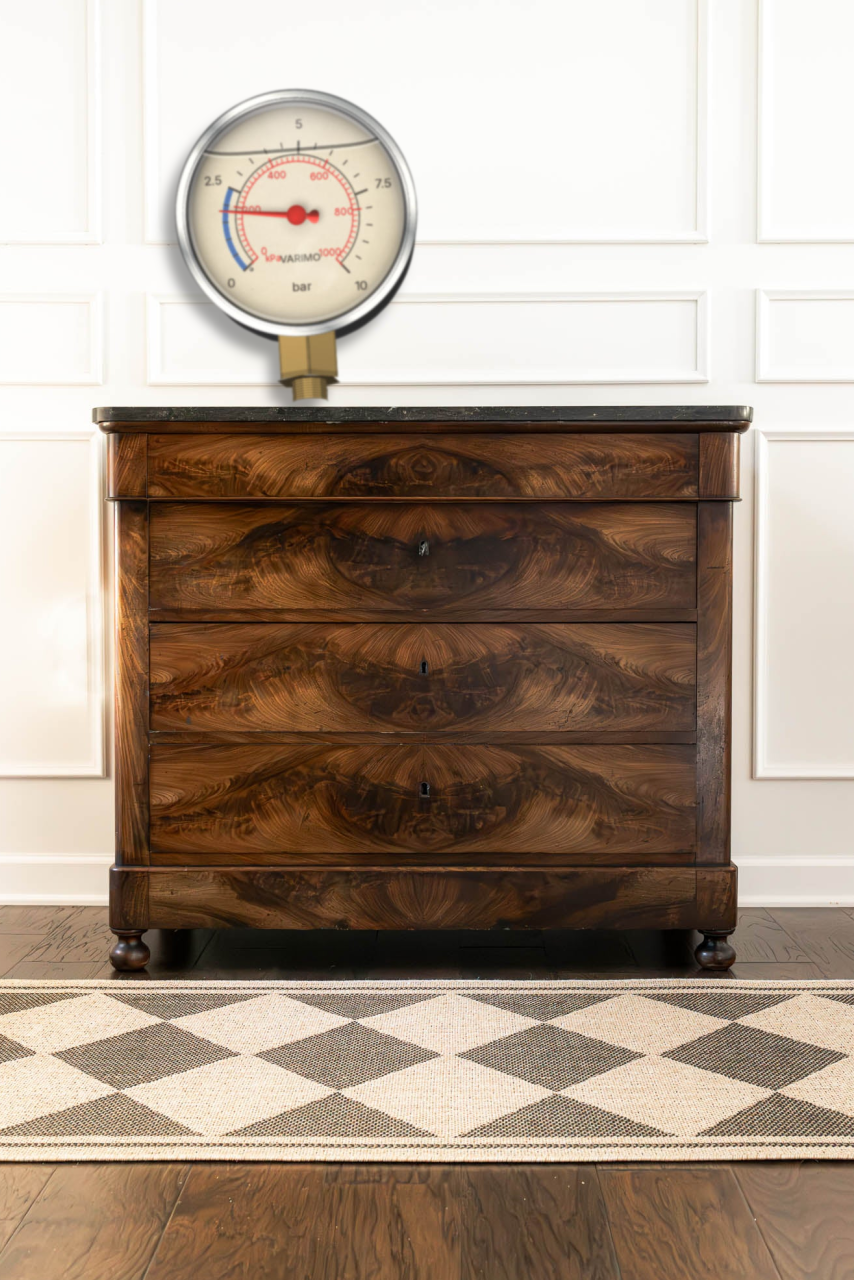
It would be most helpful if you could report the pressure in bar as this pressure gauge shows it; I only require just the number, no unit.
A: 1.75
